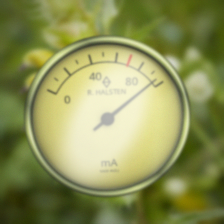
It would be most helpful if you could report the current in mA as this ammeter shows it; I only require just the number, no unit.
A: 95
